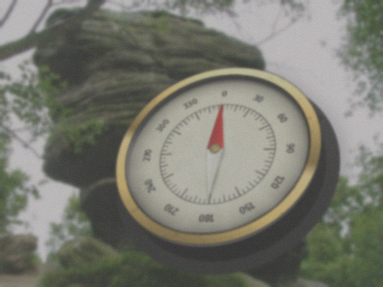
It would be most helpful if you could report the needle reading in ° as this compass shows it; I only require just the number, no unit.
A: 0
